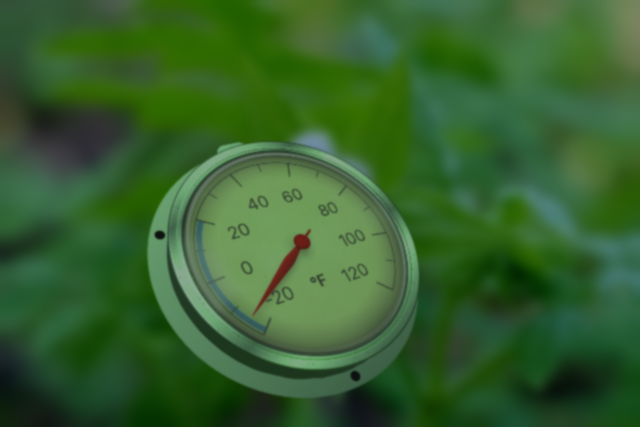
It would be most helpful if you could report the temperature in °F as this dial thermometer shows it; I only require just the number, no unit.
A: -15
